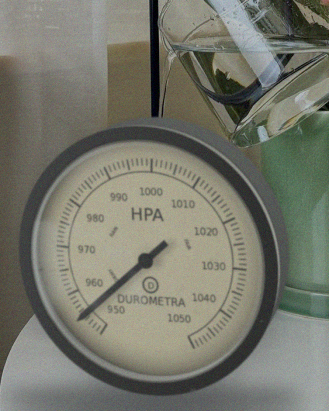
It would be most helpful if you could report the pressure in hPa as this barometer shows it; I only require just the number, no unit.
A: 955
